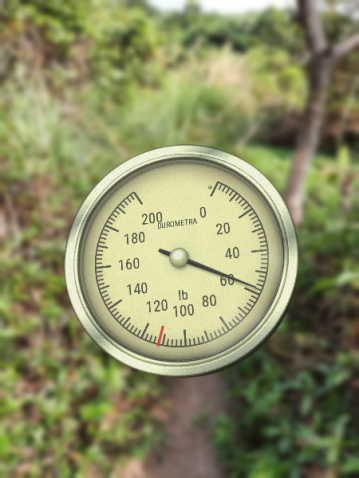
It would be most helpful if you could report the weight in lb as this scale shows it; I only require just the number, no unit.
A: 58
